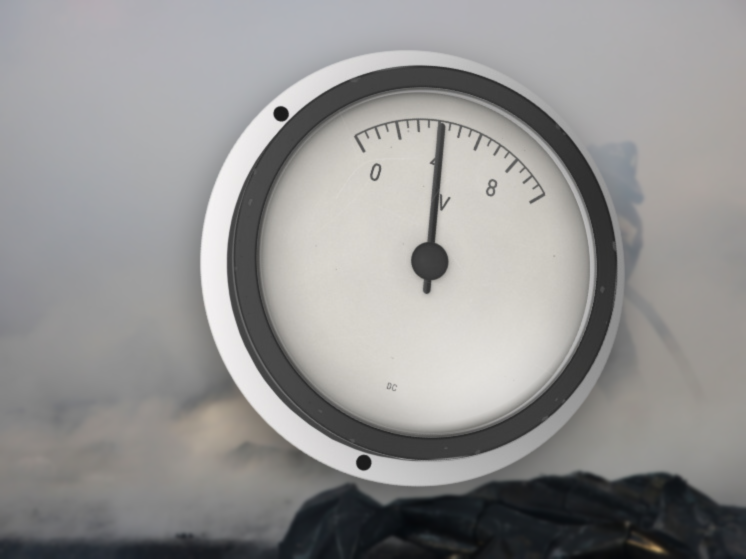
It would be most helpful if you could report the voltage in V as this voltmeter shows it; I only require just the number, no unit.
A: 4
